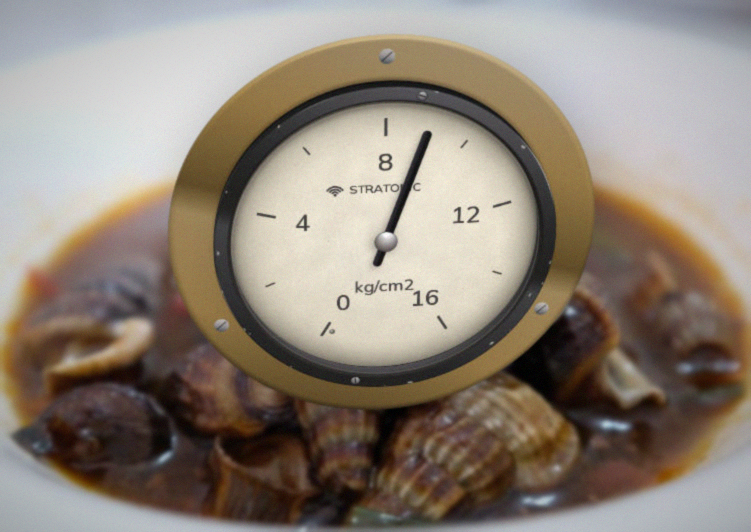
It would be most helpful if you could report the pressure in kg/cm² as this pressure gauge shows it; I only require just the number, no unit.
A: 9
